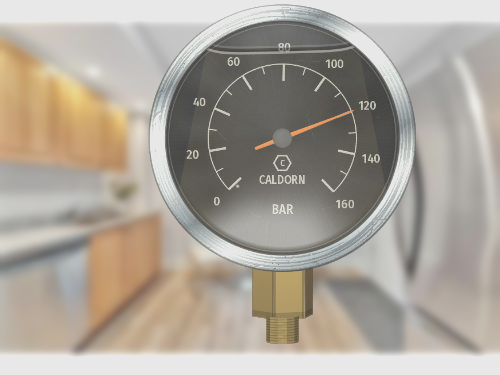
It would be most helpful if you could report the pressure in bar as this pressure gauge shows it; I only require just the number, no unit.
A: 120
